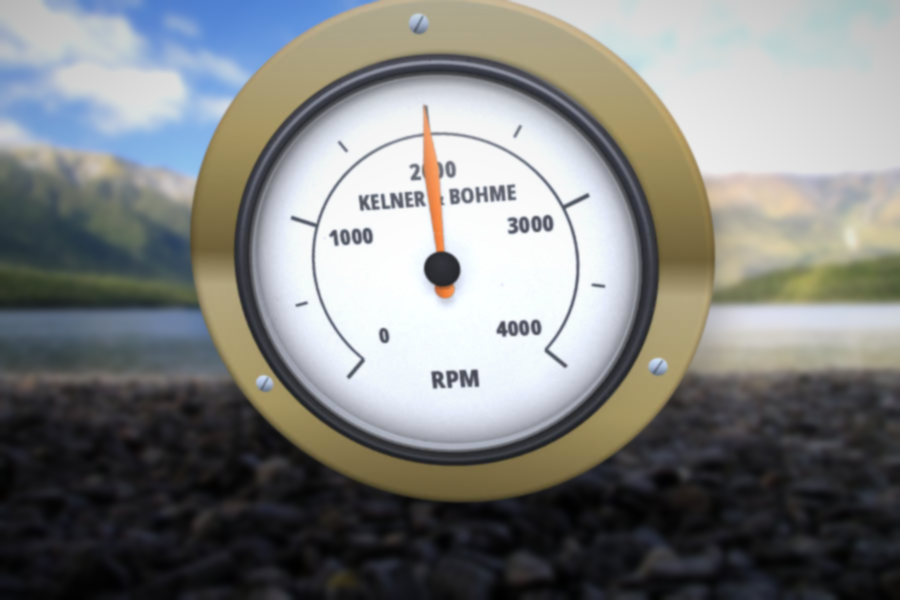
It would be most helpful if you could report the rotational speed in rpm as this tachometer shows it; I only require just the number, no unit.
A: 2000
